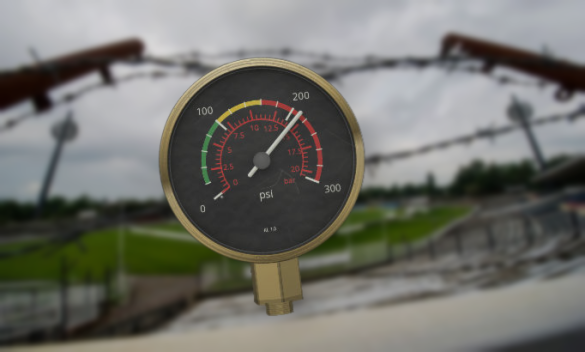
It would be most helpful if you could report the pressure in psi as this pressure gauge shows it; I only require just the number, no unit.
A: 210
